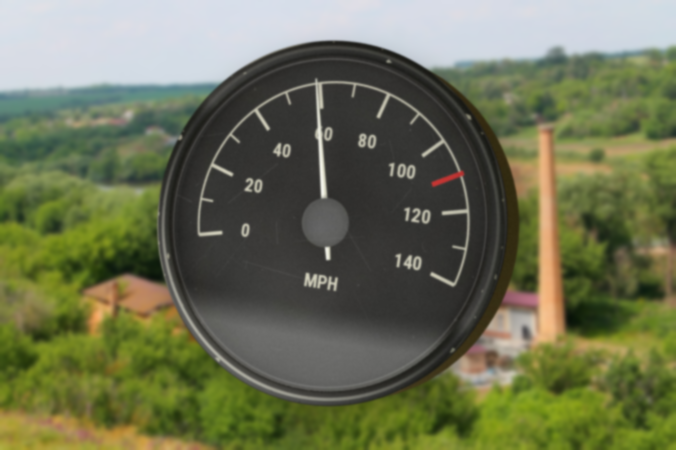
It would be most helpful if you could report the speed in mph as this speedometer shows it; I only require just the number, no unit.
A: 60
